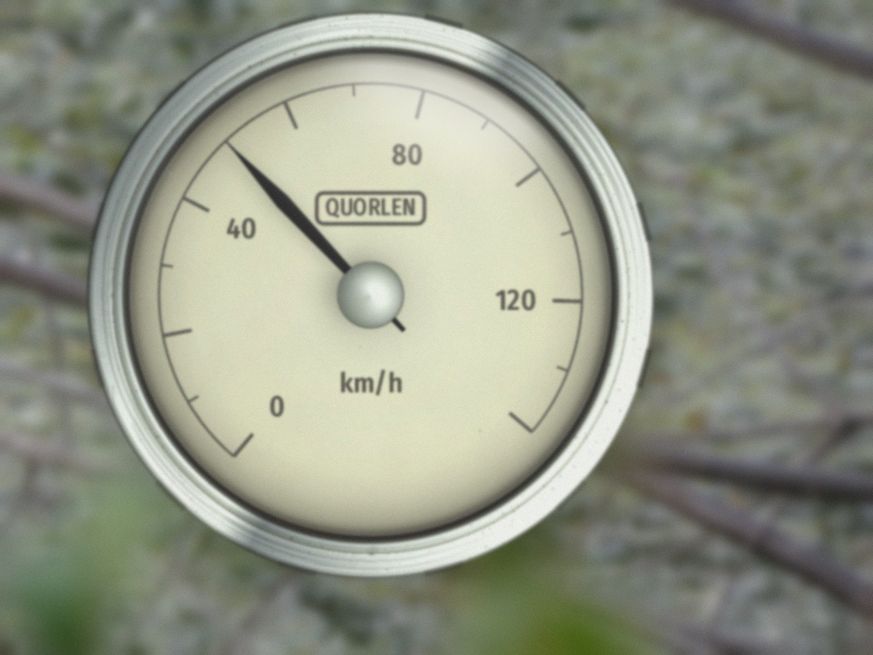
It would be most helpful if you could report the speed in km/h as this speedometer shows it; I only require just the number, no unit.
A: 50
